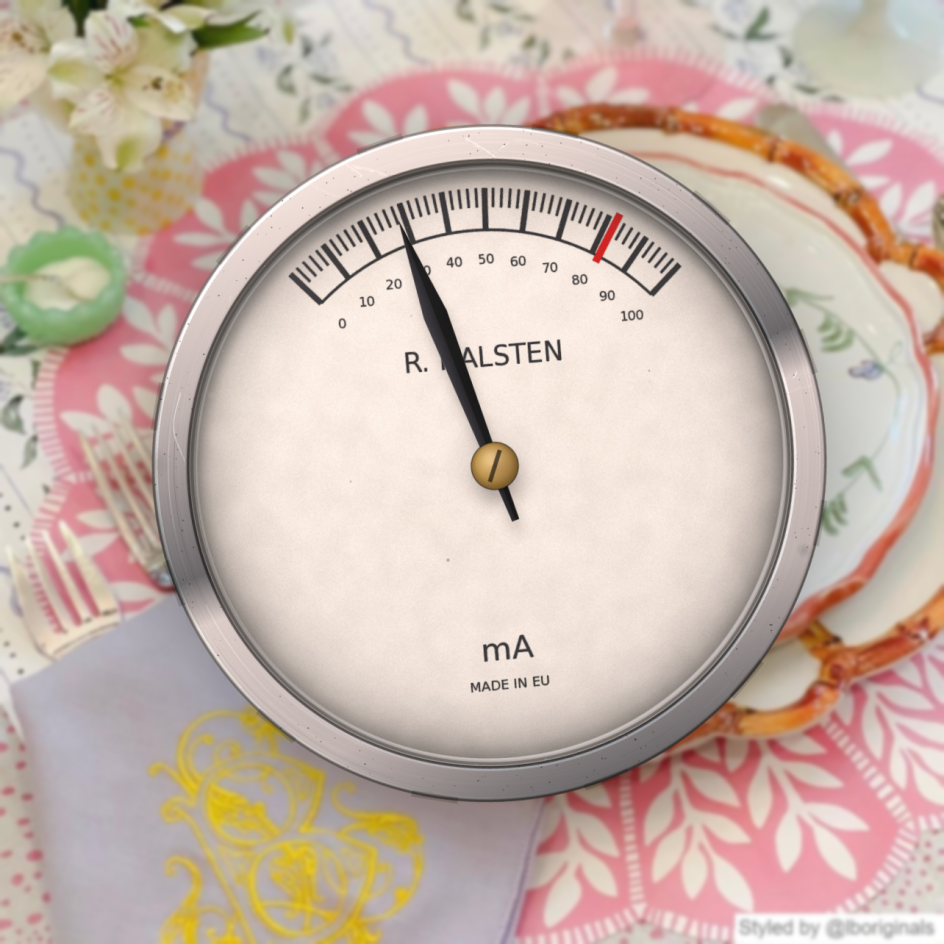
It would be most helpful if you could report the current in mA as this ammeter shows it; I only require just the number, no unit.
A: 28
